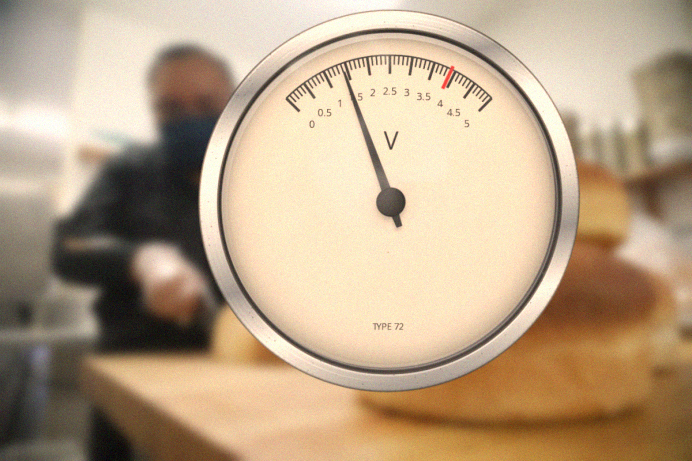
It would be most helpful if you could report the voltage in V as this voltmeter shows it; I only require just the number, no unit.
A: 1.4
